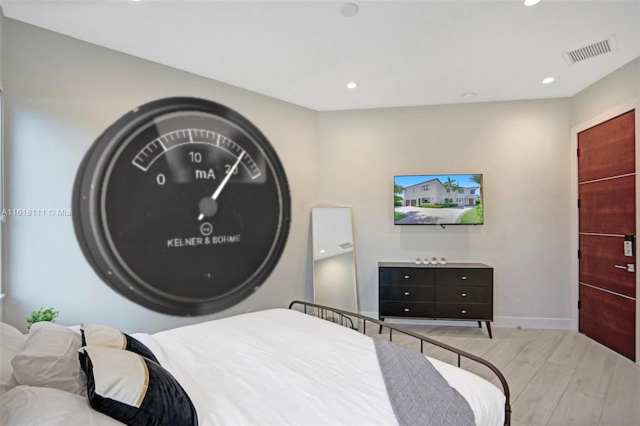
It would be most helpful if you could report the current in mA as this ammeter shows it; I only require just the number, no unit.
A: 20
